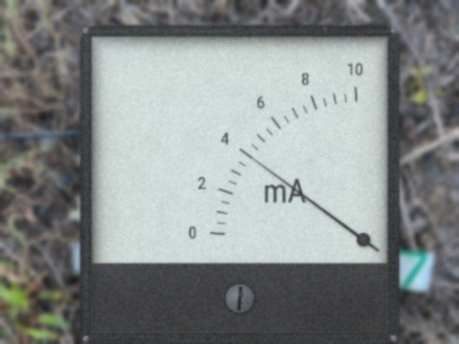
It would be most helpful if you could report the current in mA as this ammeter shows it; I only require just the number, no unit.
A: 4
